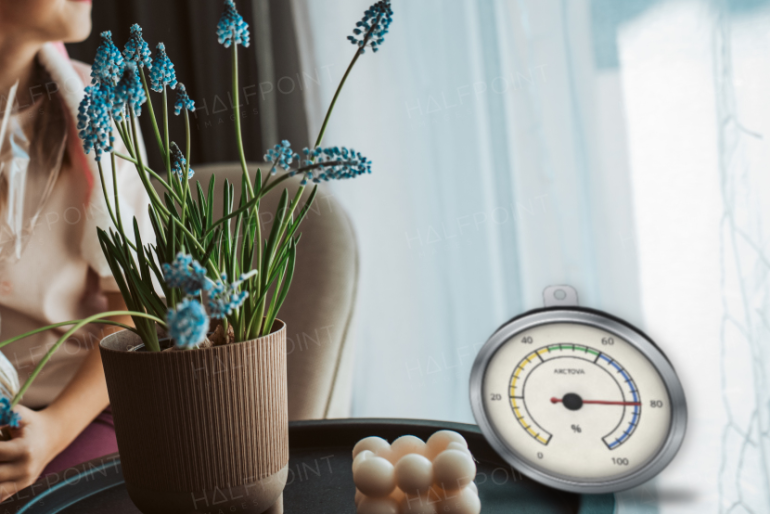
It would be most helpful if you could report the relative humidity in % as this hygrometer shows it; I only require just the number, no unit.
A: 80
